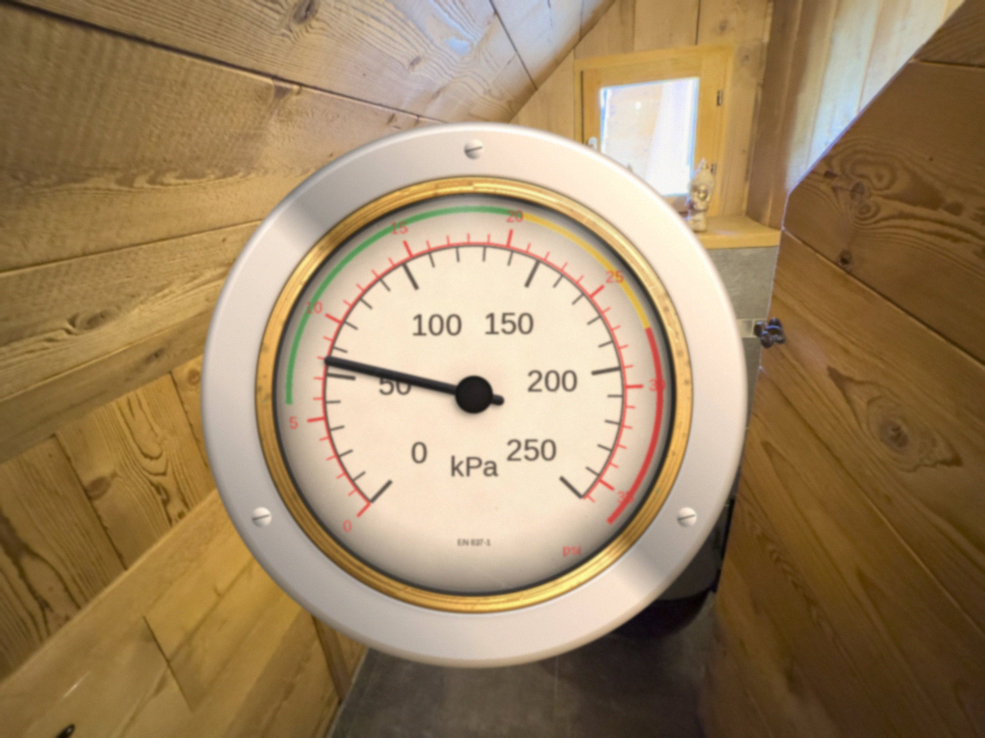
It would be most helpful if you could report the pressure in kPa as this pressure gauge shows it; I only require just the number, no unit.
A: 55
